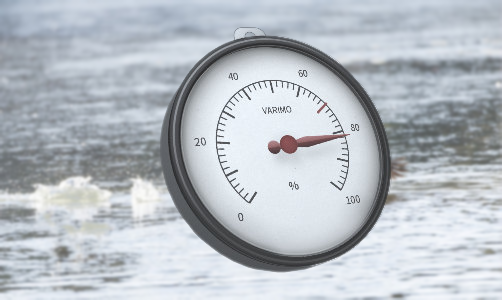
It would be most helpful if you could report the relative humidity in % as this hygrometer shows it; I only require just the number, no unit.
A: 82
